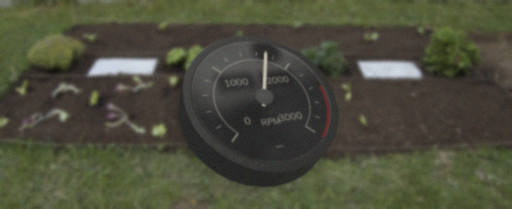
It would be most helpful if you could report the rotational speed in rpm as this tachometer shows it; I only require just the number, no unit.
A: 1700
